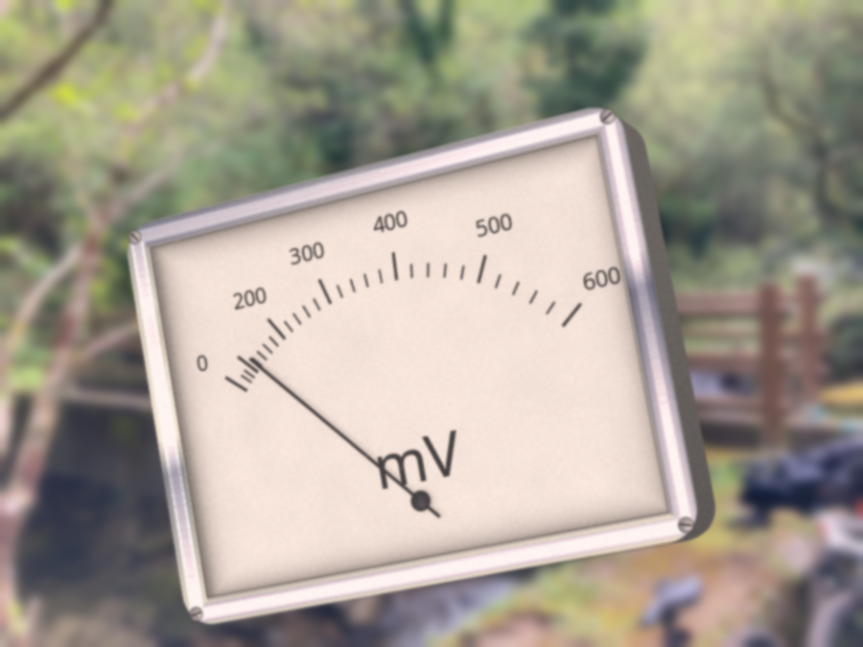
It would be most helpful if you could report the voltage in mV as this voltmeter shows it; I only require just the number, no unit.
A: 120
